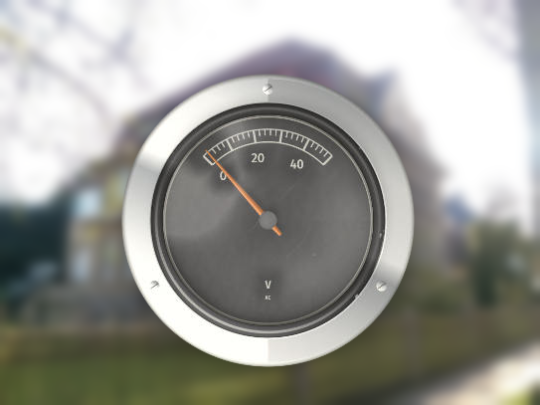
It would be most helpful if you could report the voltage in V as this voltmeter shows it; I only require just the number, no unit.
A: 2
